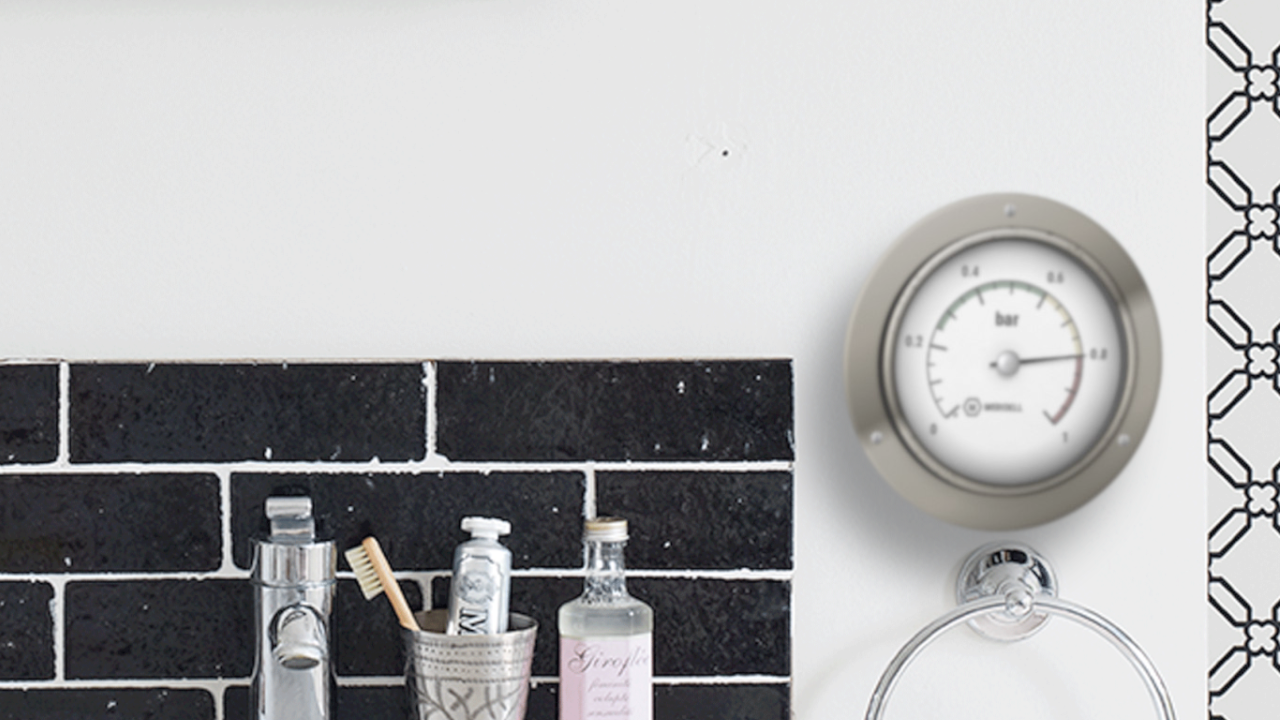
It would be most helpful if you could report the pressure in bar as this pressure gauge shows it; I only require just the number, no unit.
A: 0.8
